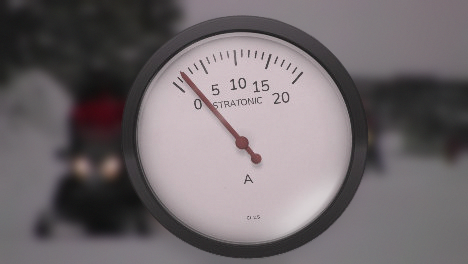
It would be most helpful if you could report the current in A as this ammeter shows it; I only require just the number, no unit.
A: 2
